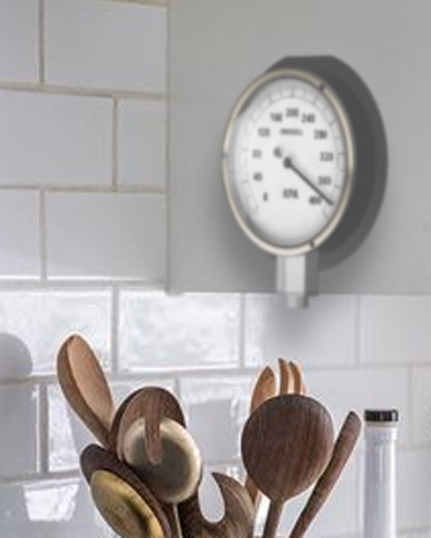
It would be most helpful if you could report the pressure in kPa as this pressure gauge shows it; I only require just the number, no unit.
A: 380
